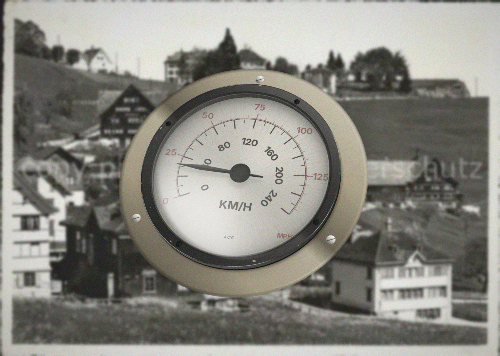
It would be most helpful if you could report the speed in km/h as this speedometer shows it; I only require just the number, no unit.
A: 30
